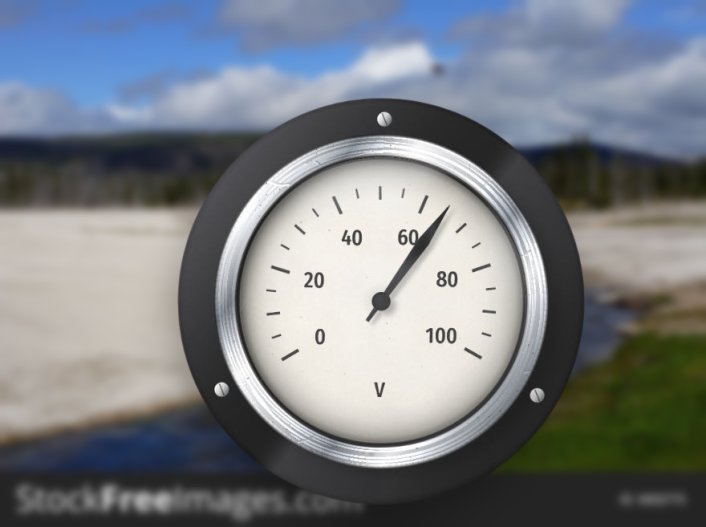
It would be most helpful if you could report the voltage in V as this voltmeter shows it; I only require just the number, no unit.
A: 65
